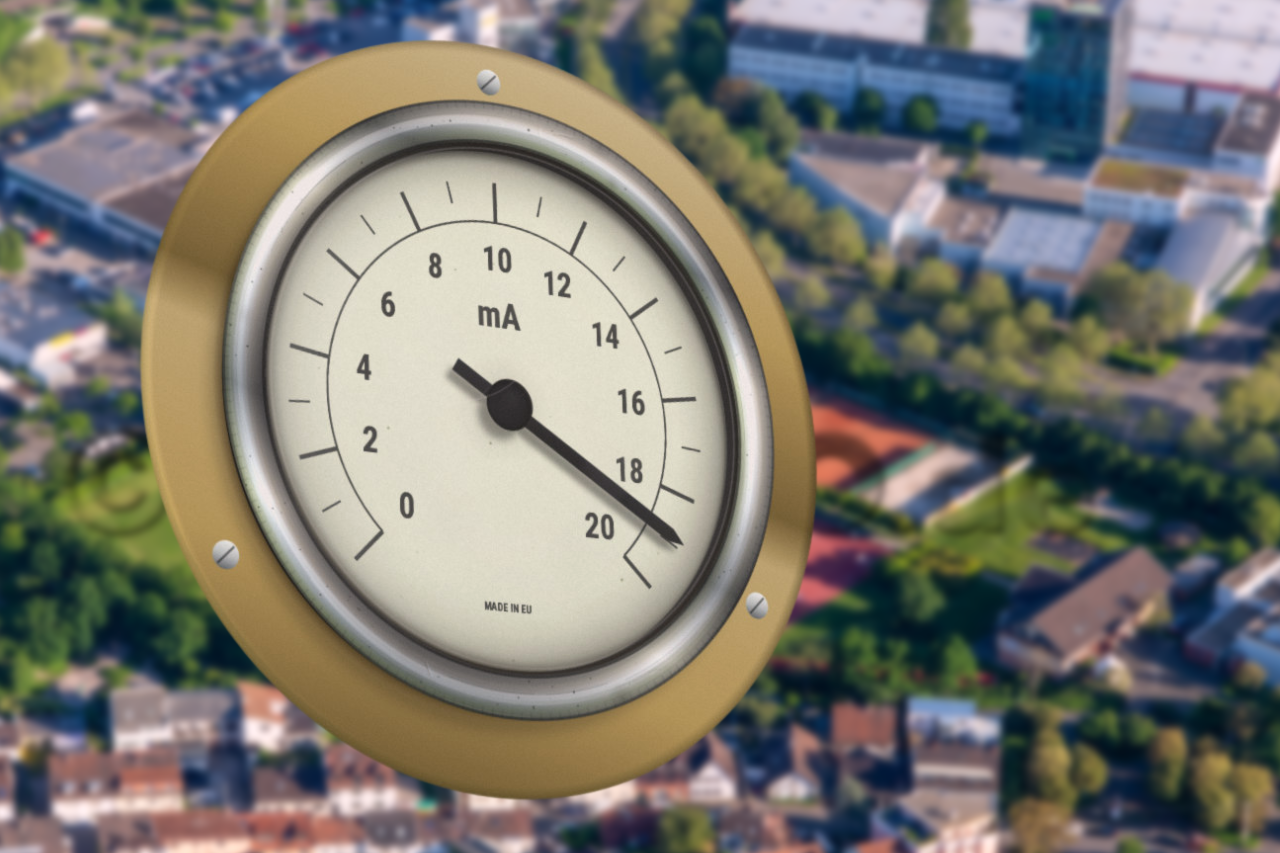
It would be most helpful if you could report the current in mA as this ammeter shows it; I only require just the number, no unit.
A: 19
